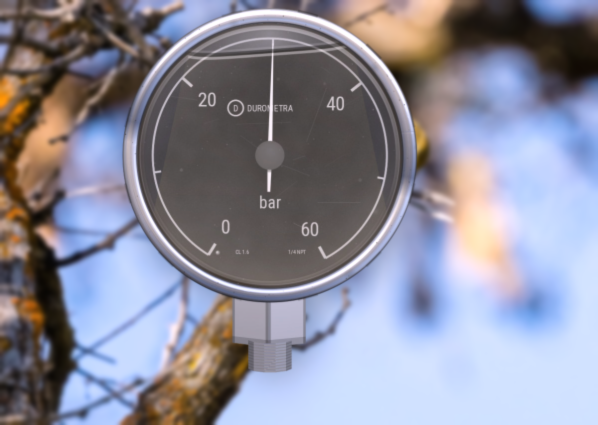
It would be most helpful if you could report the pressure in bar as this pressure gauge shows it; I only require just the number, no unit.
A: 30
